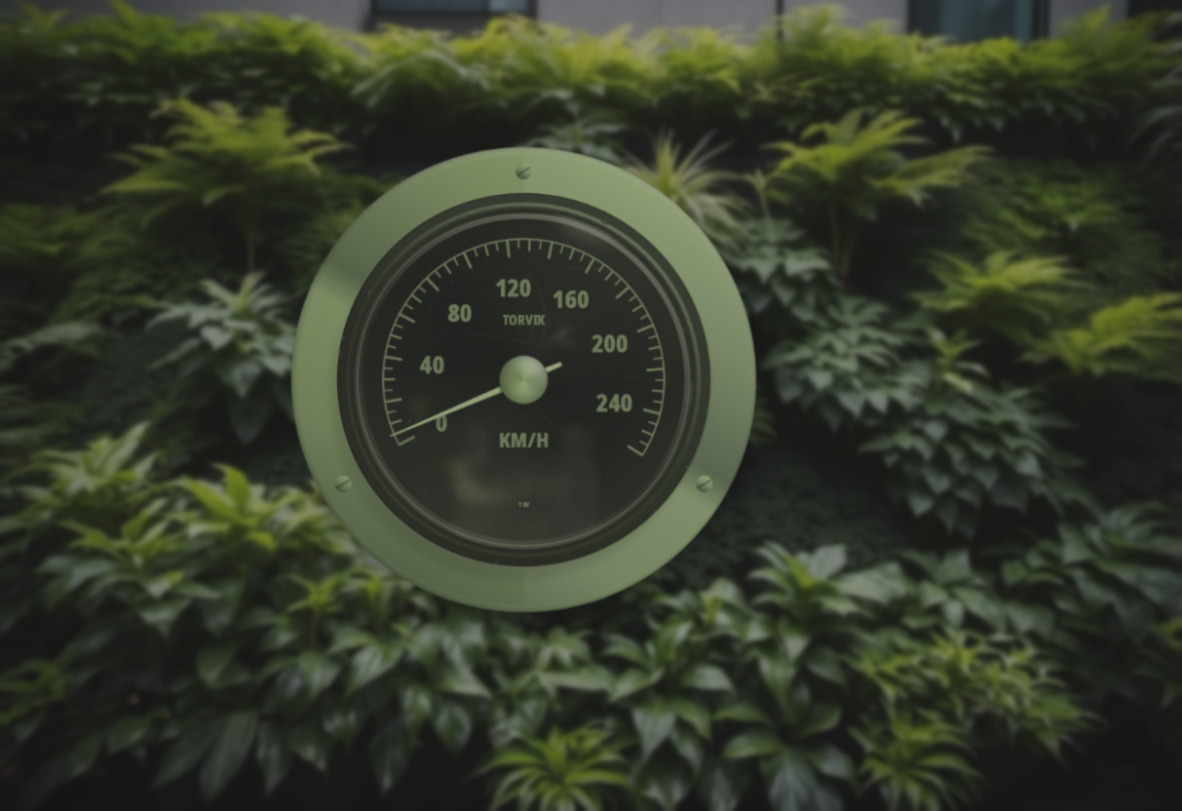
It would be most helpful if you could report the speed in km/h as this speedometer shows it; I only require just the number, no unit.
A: 5
